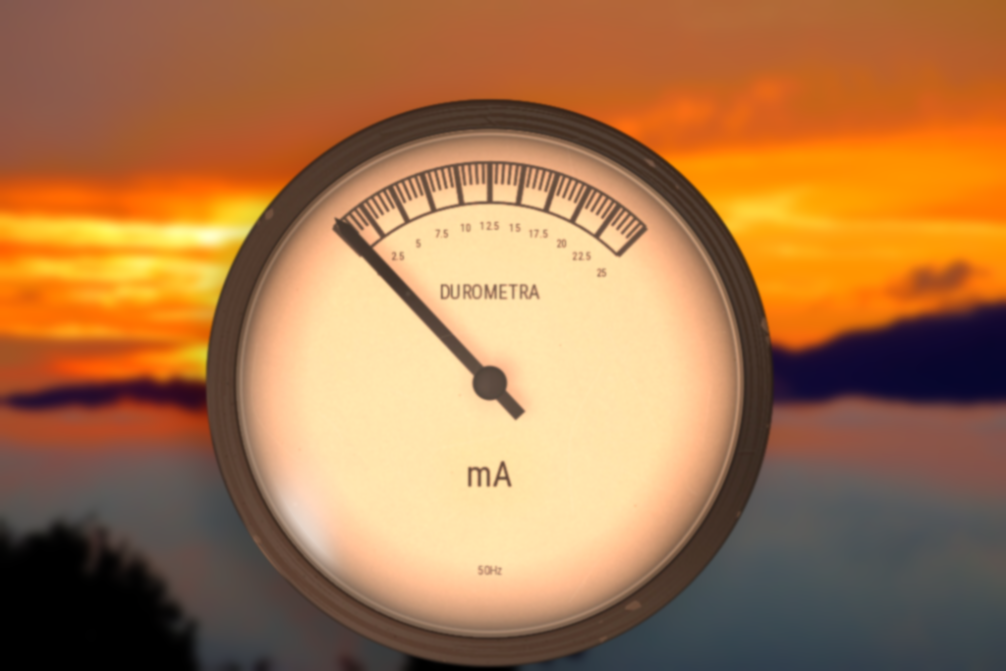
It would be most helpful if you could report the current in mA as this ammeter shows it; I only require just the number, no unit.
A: 0.5
